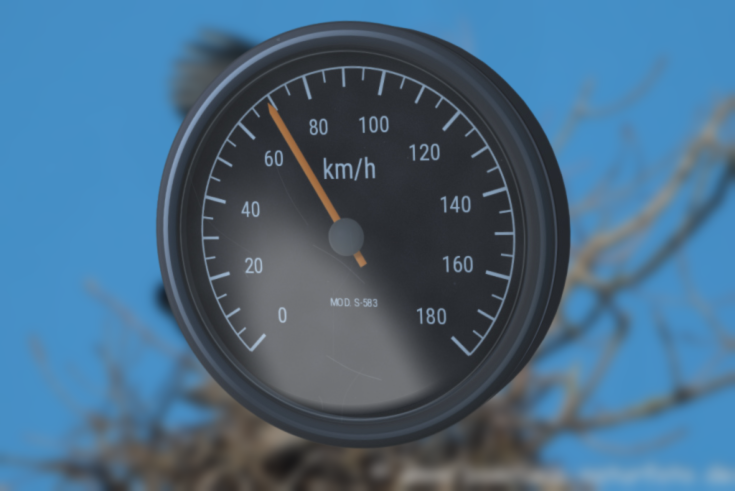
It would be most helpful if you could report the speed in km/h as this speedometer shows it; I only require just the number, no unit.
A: 70
